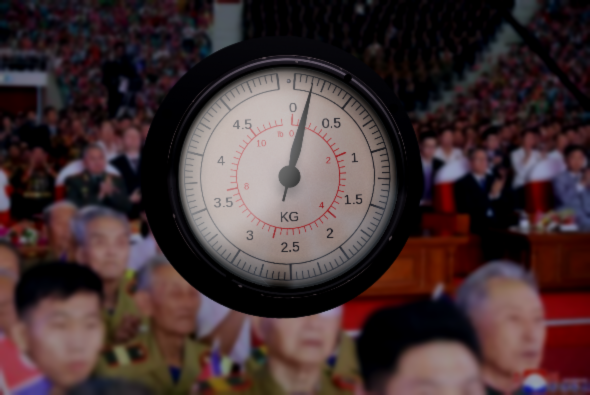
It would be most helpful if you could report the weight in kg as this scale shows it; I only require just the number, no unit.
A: 0.15
